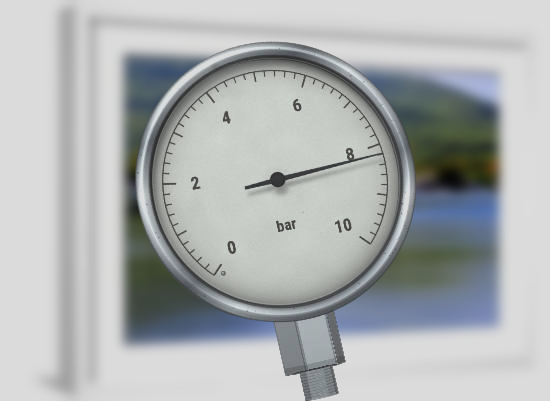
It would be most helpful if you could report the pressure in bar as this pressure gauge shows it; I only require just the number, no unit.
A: 8.2
